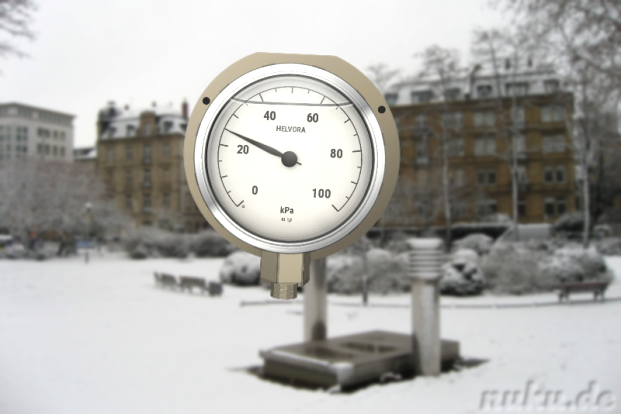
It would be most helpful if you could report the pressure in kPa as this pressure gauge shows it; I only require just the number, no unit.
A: 25
